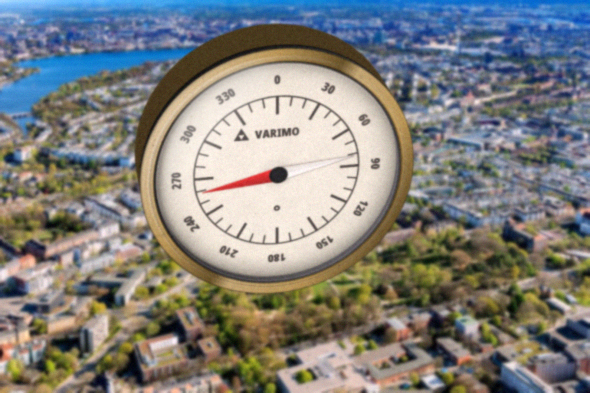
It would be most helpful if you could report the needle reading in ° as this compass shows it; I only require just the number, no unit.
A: 260
